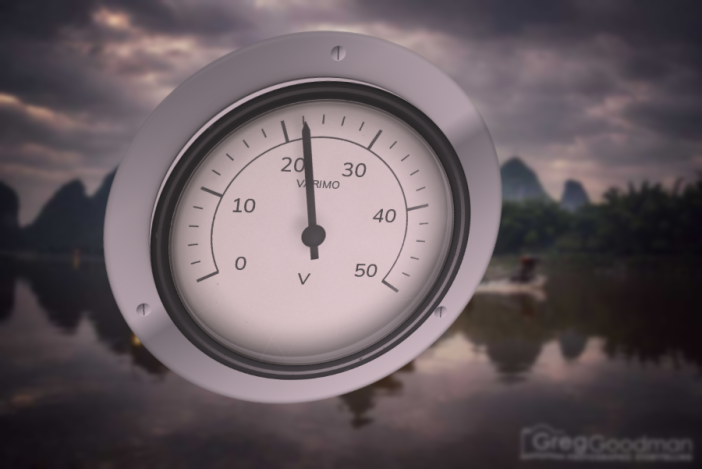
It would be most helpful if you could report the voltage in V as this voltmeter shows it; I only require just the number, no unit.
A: 22
